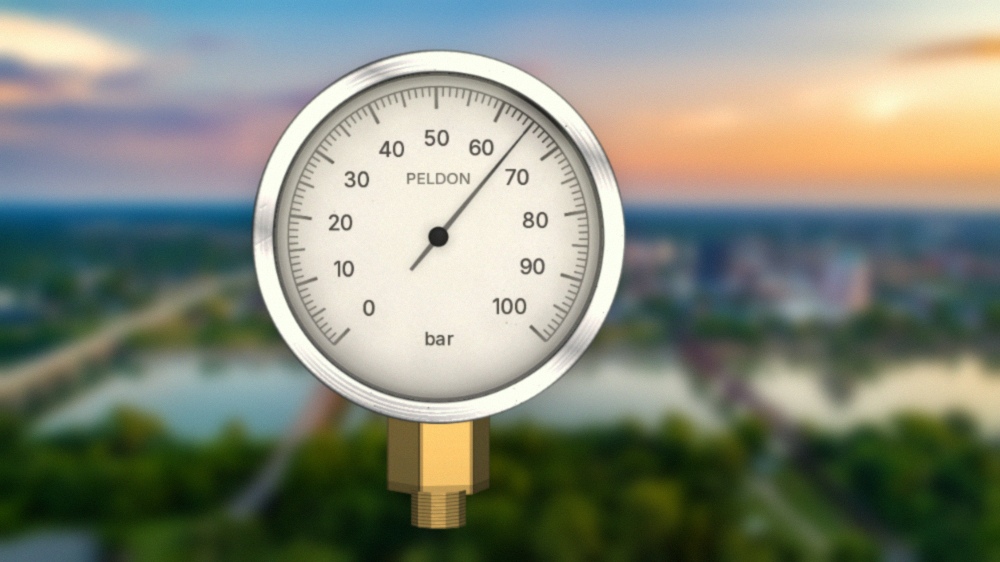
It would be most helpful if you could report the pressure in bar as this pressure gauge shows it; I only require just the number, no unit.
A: 65
